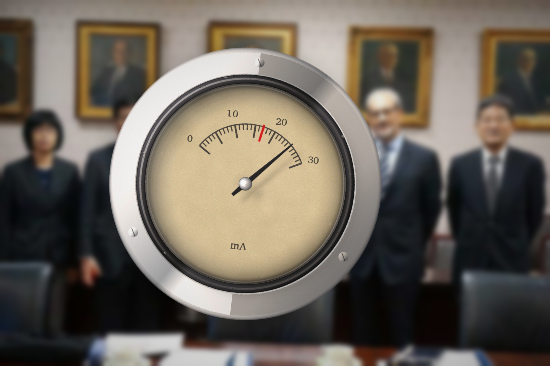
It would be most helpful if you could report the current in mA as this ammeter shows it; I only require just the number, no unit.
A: 25
